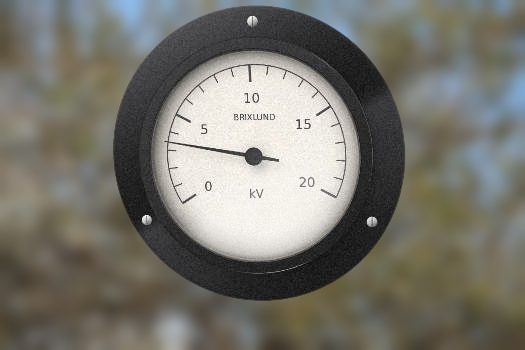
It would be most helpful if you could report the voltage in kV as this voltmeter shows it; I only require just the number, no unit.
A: 3.5
